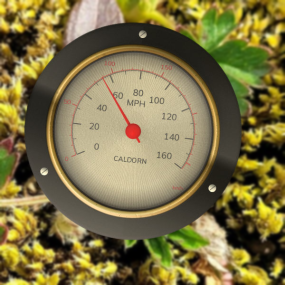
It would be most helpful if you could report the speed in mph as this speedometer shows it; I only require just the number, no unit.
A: 55
